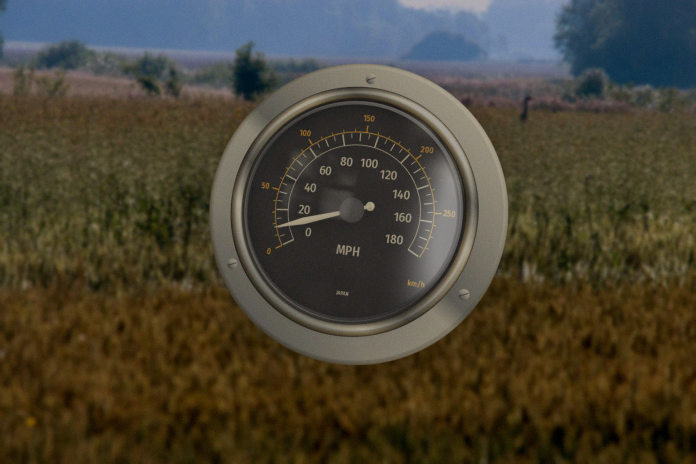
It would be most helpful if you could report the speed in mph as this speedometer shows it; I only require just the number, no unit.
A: 10
